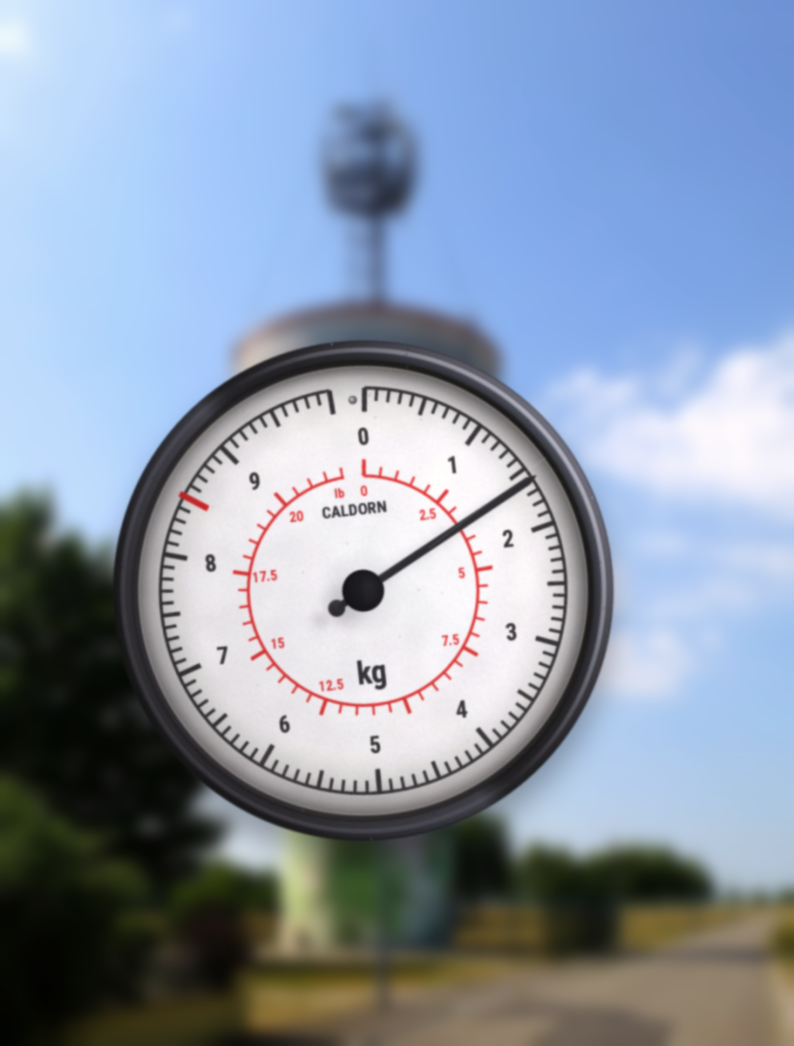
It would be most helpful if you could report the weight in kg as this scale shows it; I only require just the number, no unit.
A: 1.6
